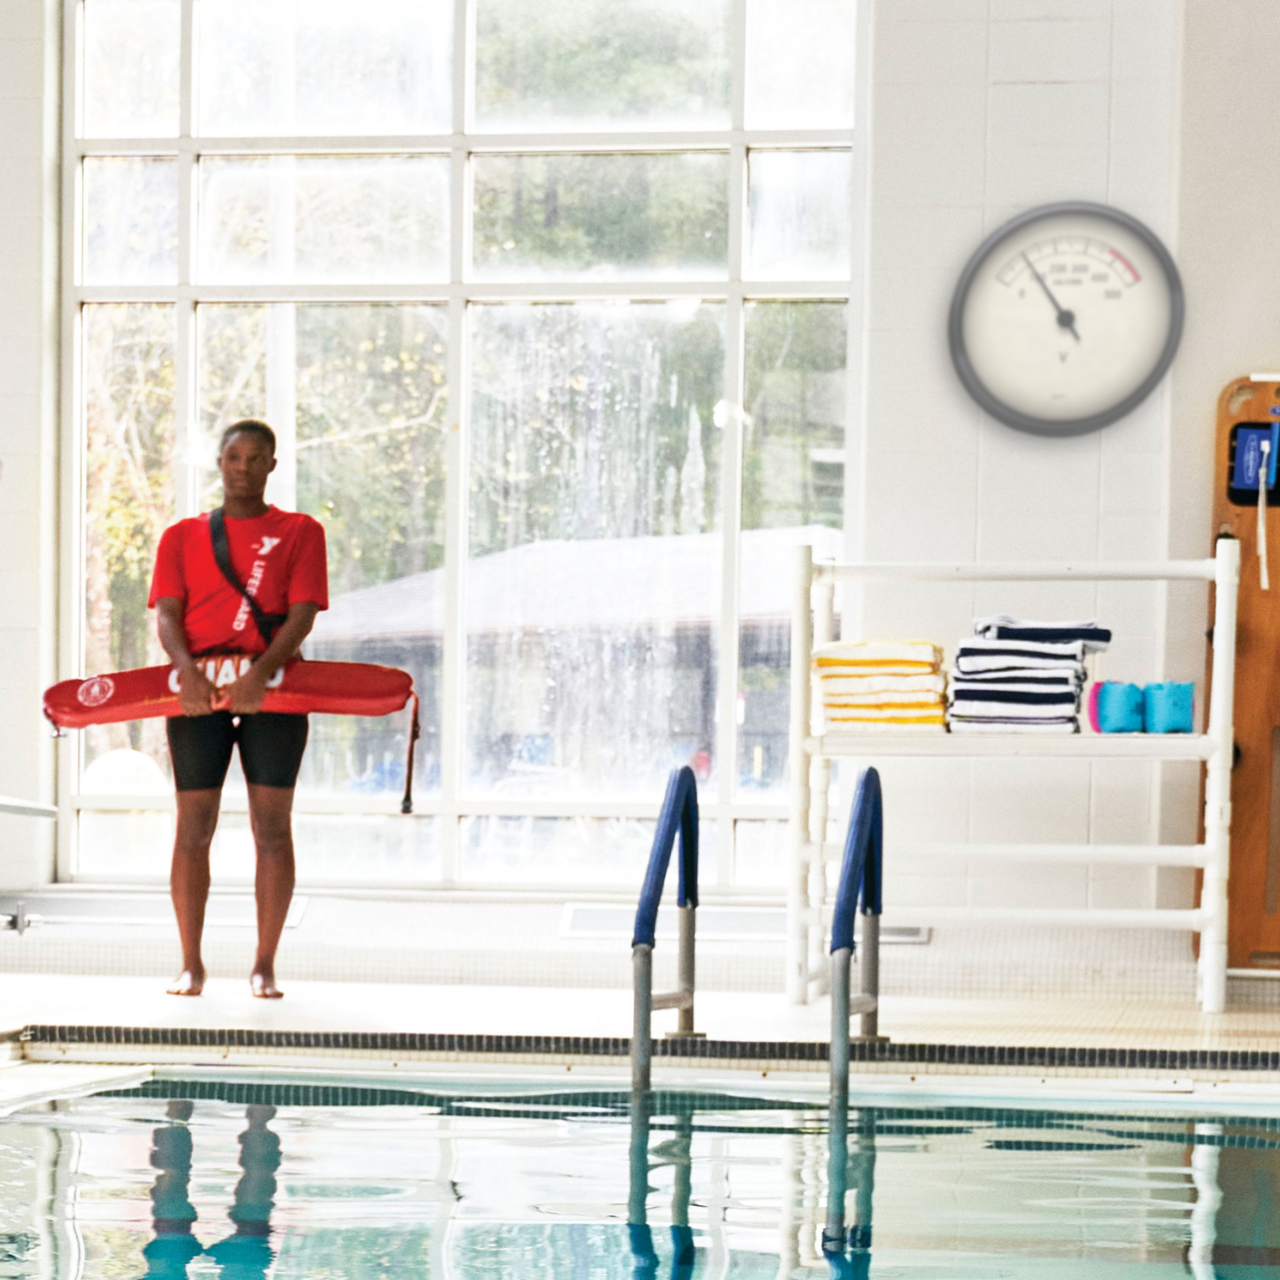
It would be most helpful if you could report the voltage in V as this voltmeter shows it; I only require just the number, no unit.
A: 100
